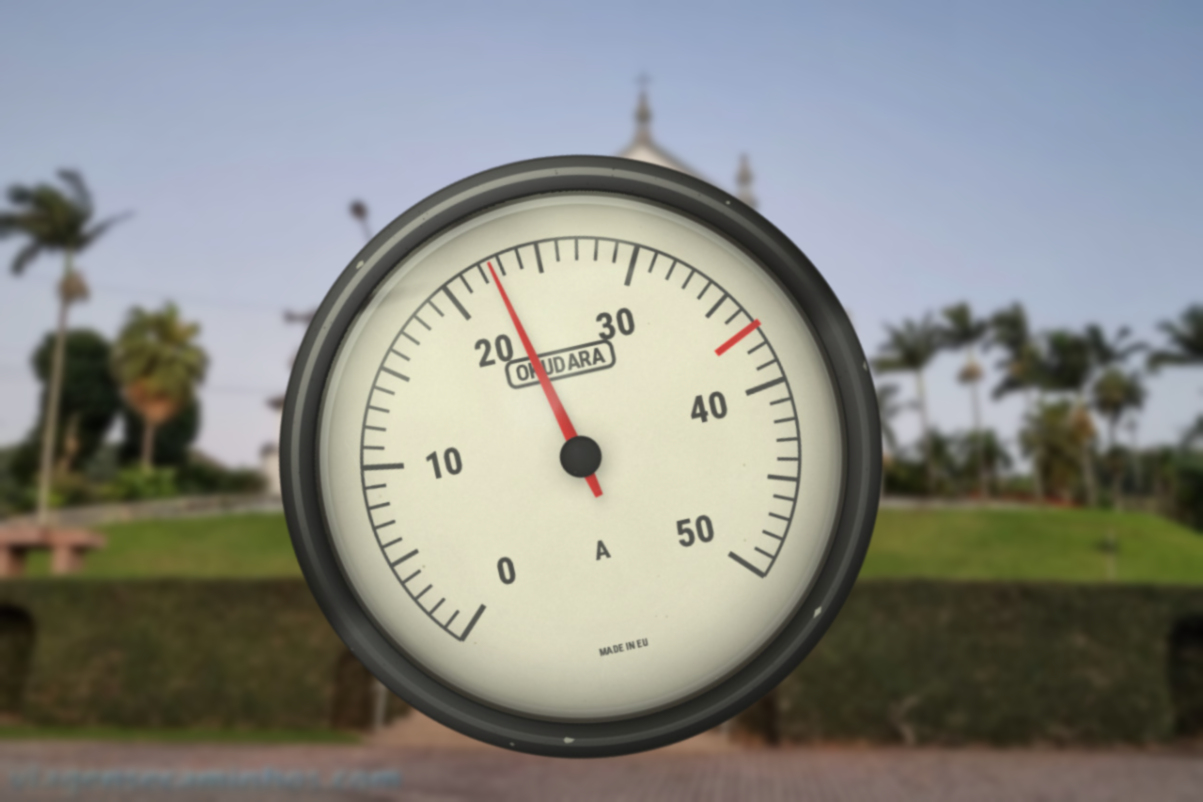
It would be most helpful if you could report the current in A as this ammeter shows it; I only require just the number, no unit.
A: 22.5
